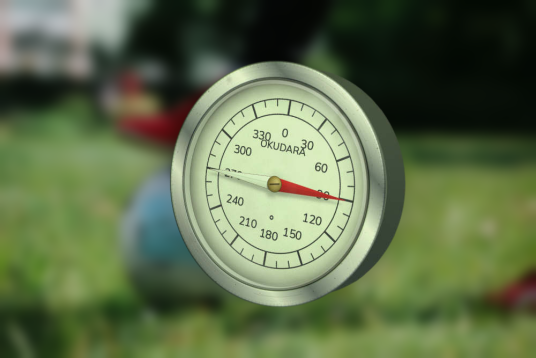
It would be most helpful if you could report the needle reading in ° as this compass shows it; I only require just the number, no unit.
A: 90
